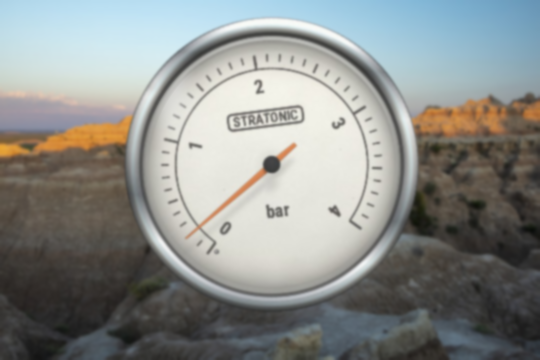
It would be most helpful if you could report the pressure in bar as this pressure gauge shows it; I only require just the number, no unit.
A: 0.2
